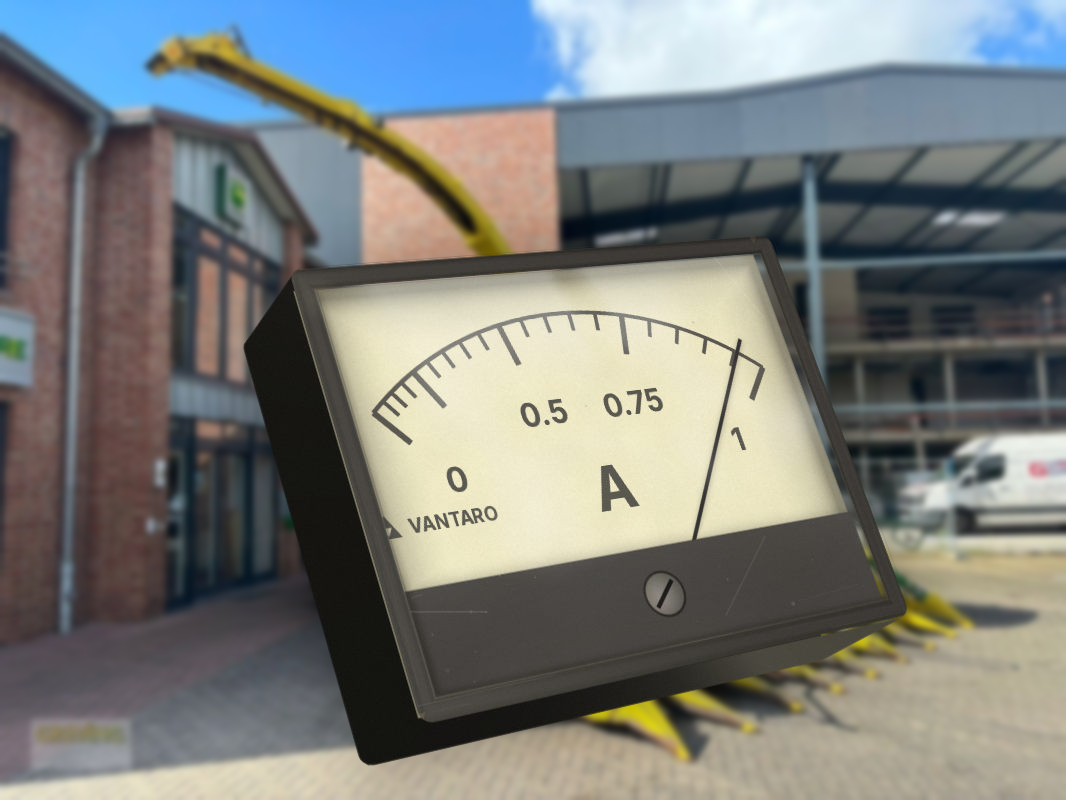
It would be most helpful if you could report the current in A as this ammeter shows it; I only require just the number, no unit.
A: 0.95
